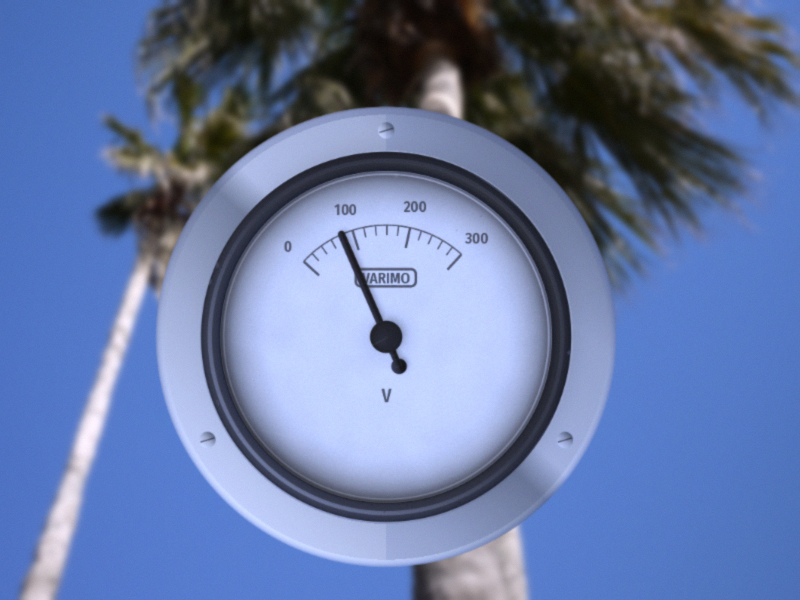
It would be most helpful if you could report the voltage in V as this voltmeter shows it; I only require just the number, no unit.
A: 80
